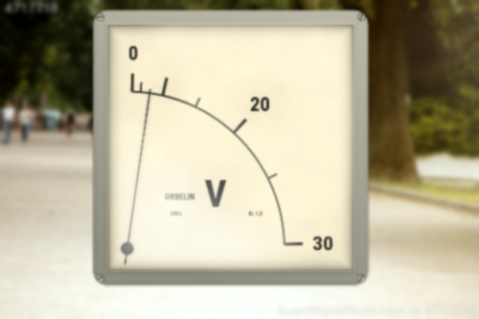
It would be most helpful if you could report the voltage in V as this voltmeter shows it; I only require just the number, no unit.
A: 7.5
